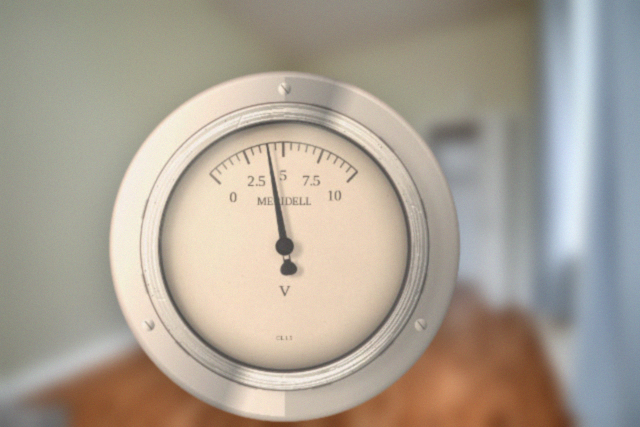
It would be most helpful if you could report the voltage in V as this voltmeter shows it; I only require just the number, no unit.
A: 4
